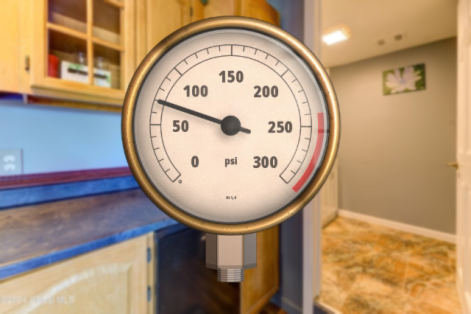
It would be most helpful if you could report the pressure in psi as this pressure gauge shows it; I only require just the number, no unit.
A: 70
